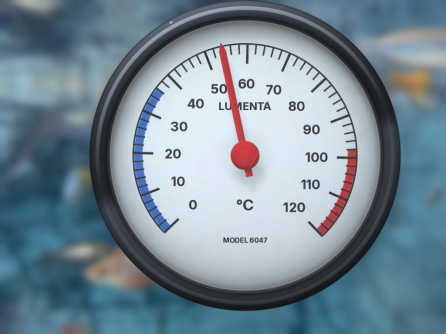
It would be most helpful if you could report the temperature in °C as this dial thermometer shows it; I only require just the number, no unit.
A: 54
